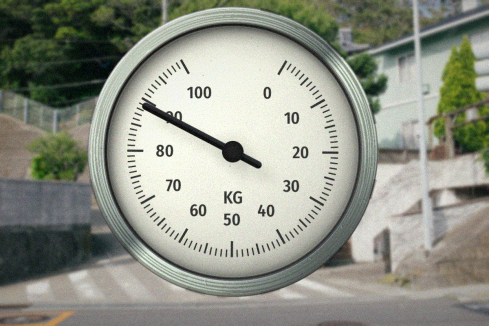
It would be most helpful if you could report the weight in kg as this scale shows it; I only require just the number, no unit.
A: 89
